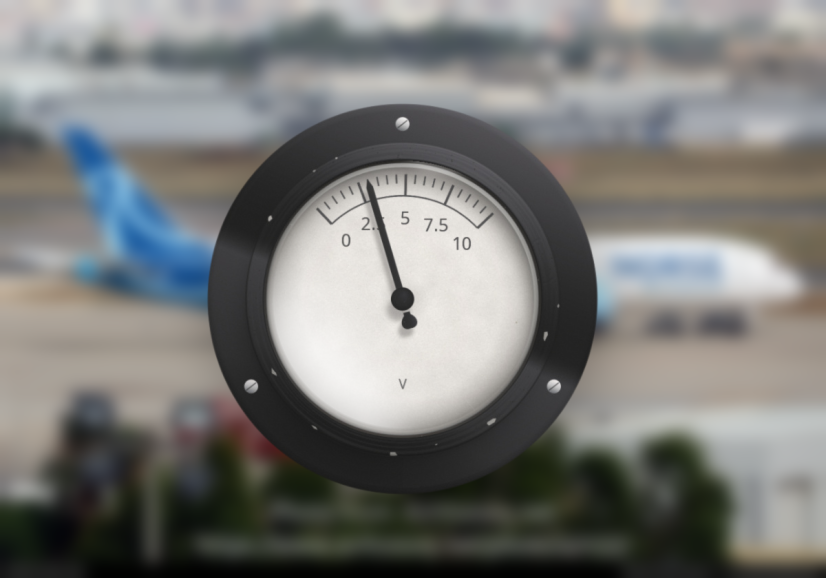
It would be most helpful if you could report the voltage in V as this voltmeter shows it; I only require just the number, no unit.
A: 3
